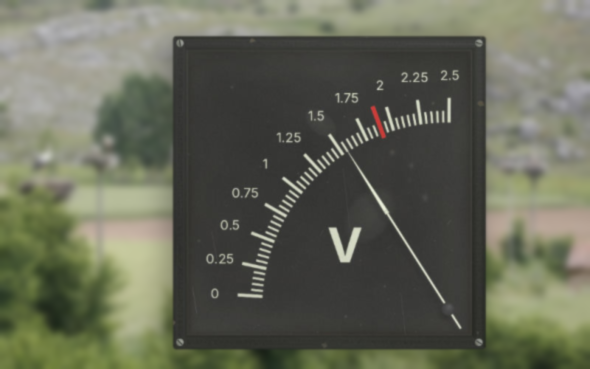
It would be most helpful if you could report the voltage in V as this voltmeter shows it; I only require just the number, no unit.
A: 1.55
